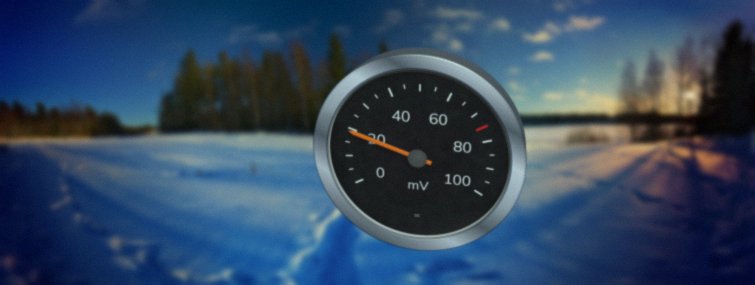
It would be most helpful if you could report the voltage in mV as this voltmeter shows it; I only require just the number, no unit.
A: 20
